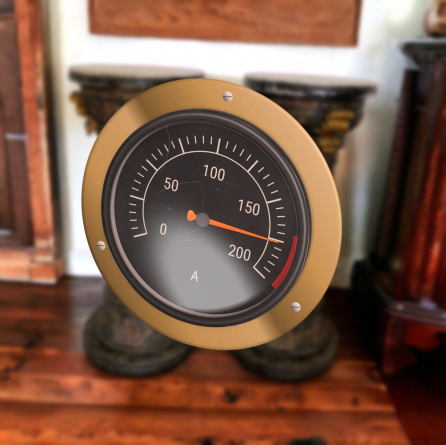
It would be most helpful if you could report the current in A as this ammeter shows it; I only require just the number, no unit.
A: 175
